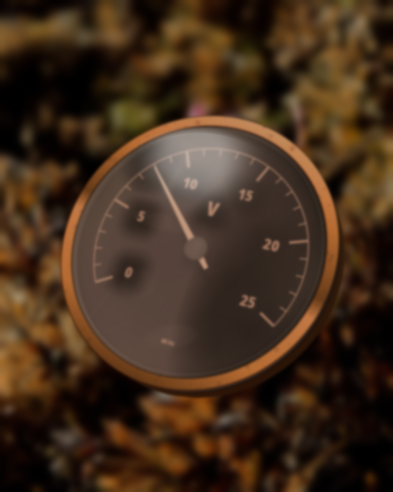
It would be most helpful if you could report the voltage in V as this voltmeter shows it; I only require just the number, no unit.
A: 8
